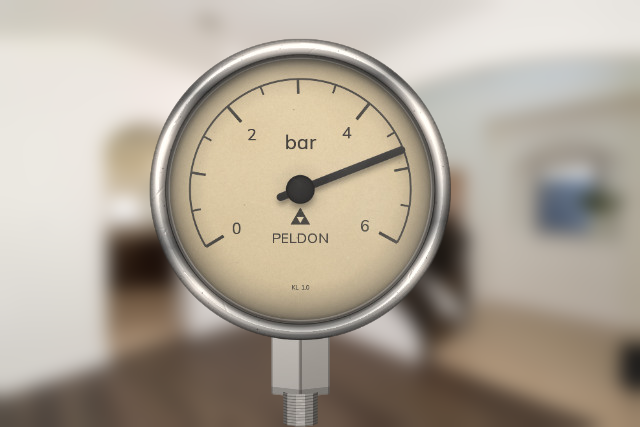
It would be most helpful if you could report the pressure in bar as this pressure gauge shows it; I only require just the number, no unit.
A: 4.75
